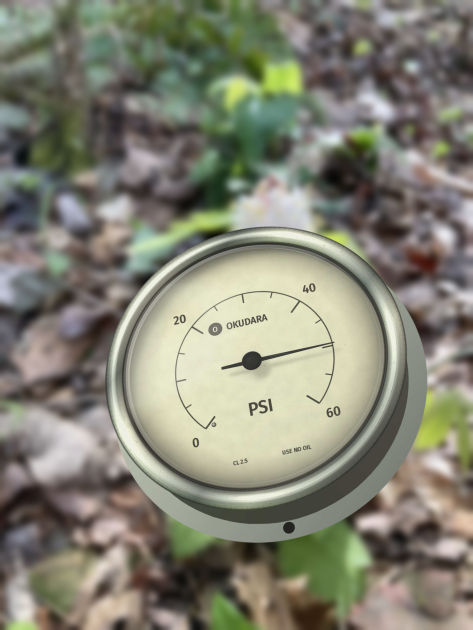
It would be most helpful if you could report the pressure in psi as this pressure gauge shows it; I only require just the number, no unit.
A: 50
